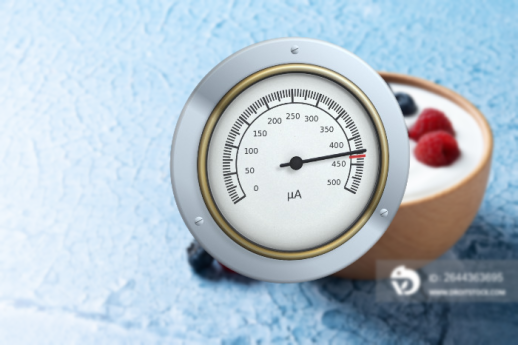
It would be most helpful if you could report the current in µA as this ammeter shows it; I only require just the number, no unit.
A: 425
